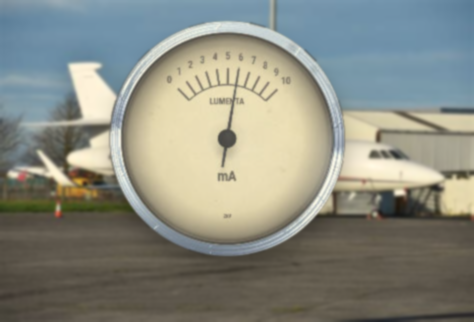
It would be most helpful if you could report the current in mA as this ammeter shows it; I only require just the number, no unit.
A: 6
